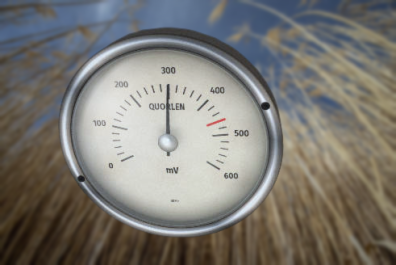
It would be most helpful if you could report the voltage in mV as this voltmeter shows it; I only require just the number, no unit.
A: 300
